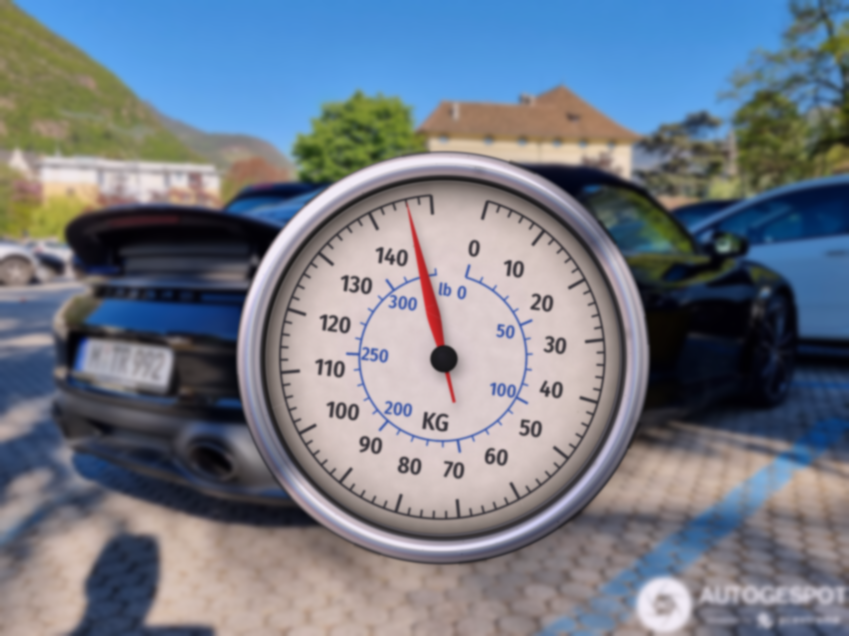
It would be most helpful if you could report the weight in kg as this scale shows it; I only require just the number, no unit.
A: 146
